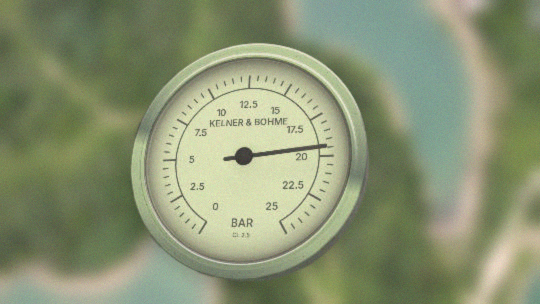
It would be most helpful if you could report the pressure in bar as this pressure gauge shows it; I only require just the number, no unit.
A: 19.5
